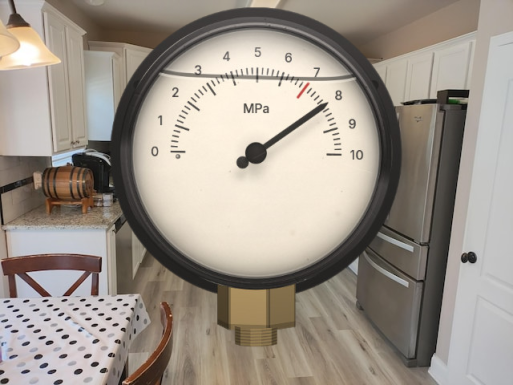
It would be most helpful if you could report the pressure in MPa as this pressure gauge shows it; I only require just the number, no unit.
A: 8
